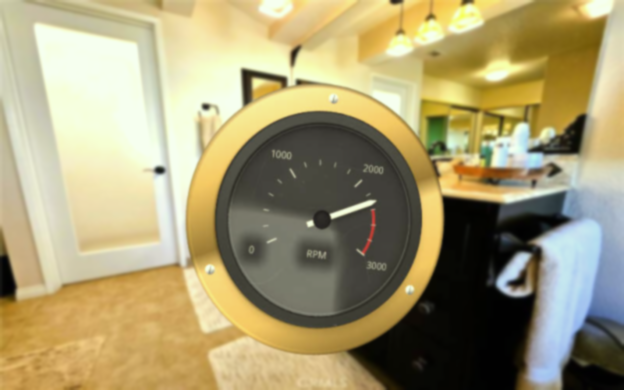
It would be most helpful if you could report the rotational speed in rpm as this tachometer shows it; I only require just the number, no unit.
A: 2300
